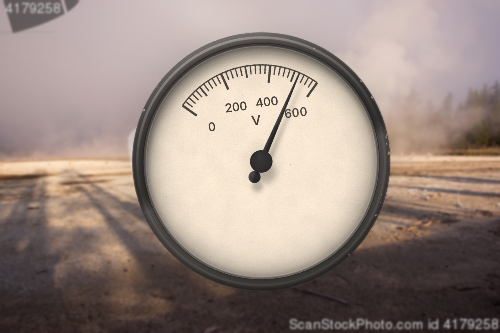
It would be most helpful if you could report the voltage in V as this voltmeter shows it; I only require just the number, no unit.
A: 520
